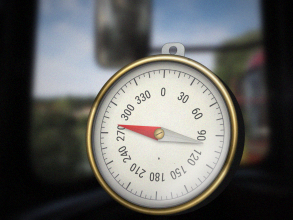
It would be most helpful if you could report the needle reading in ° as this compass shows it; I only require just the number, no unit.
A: 280
